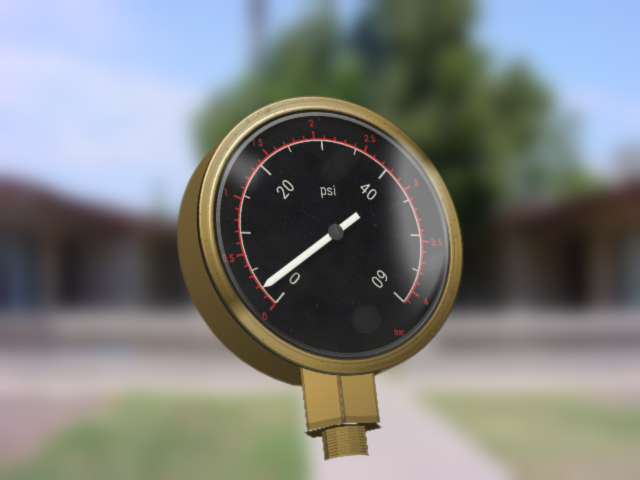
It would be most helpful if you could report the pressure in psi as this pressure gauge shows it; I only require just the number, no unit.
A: 2.5
